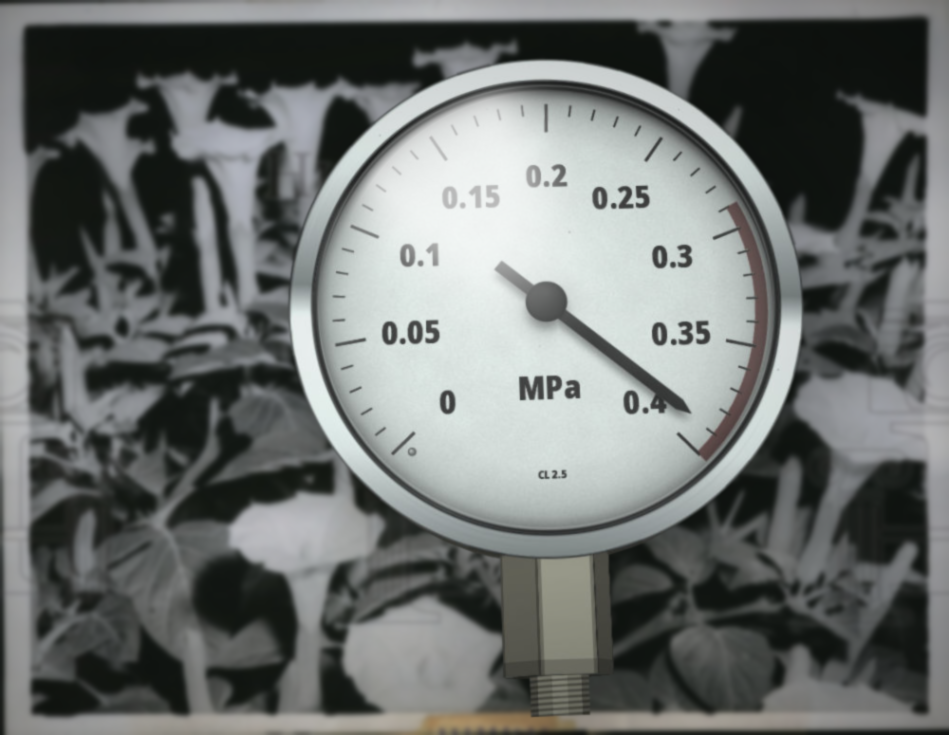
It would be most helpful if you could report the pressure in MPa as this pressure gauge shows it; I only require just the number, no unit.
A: 0.39
